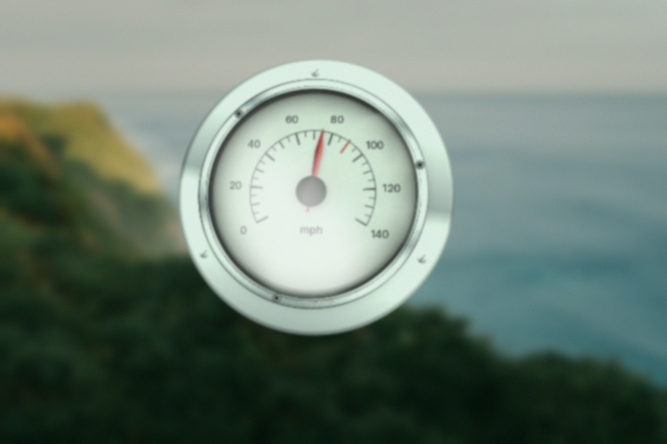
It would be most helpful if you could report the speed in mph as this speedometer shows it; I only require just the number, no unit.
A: 75
